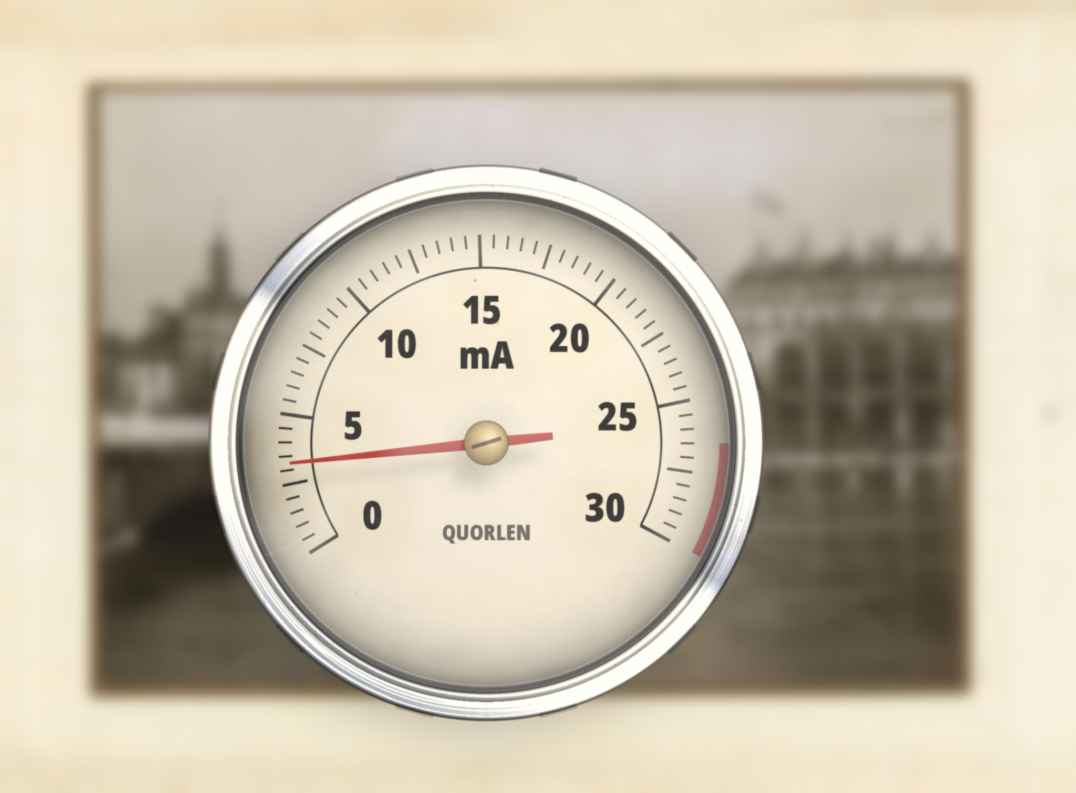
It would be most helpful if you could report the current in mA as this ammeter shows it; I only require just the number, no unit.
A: 3.25
